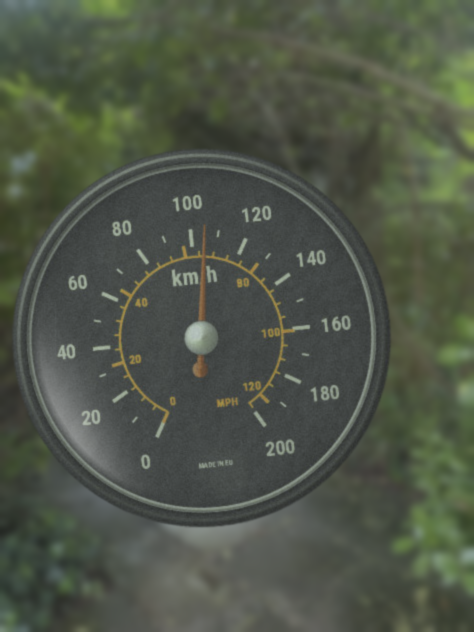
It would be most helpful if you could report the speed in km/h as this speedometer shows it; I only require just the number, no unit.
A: 105
